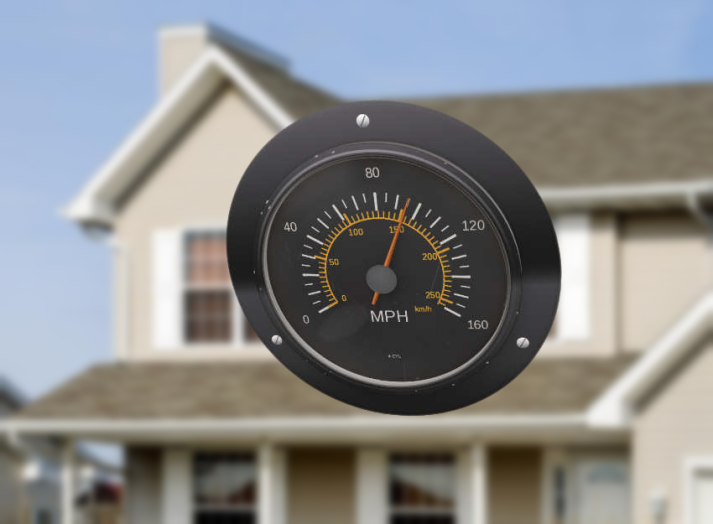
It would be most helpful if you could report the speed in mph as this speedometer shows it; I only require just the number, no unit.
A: 95
